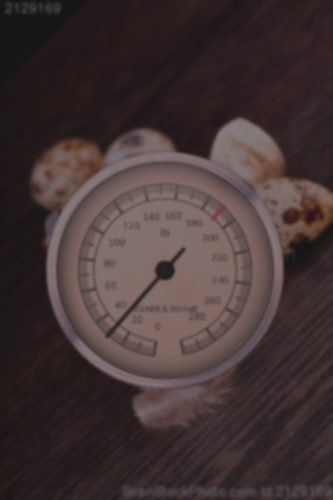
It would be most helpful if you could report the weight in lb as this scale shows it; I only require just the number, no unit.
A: 30
